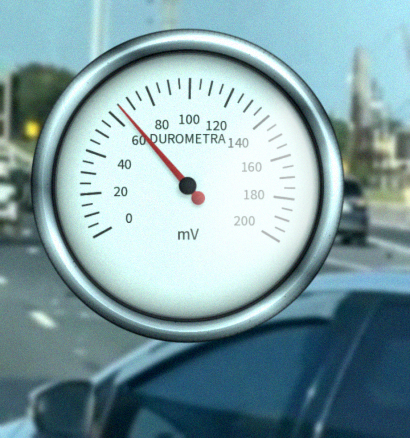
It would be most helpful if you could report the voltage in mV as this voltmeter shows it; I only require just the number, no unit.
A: 65
